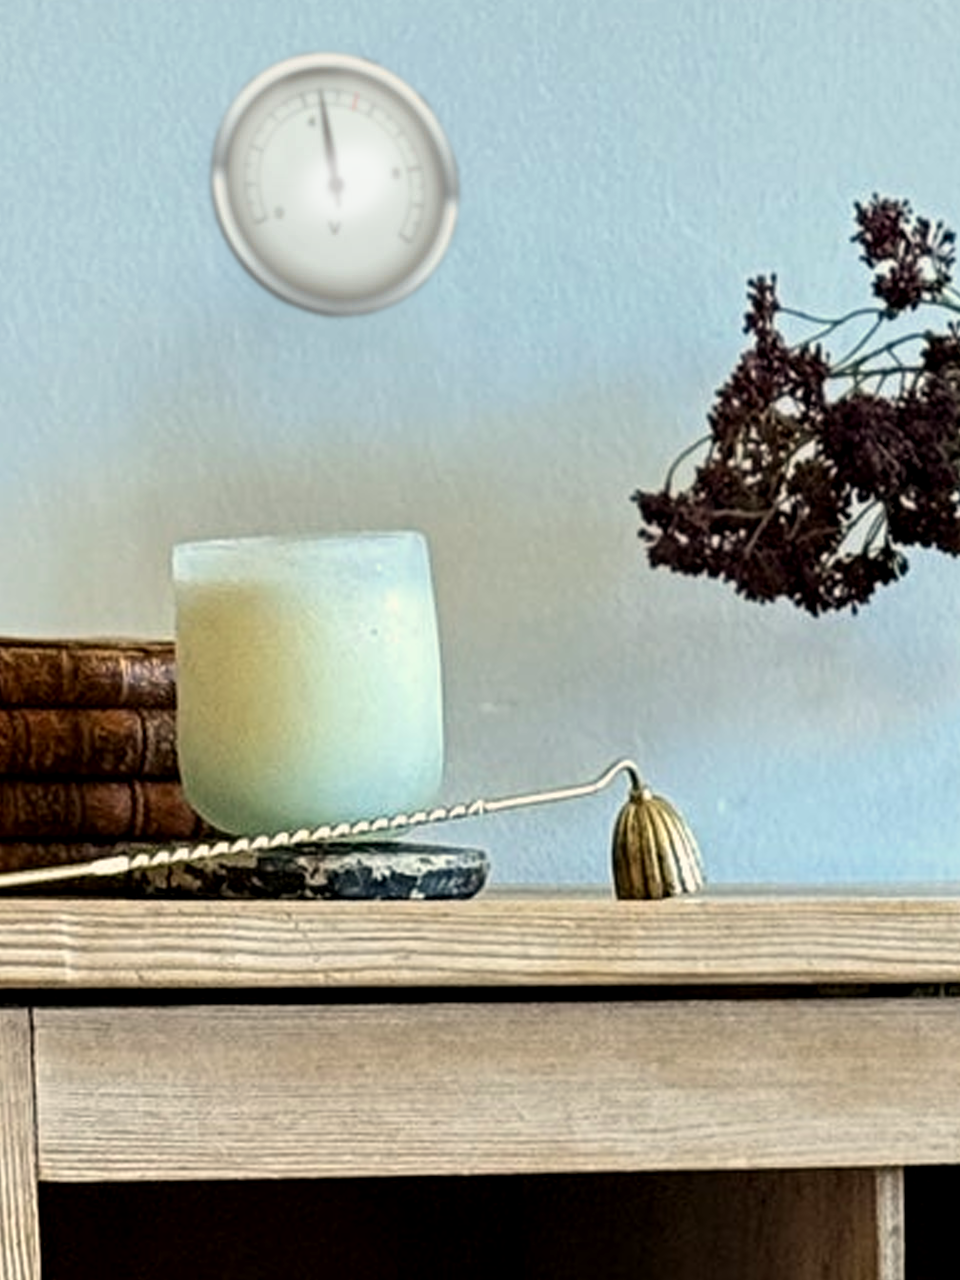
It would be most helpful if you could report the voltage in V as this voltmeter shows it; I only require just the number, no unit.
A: 4.5
